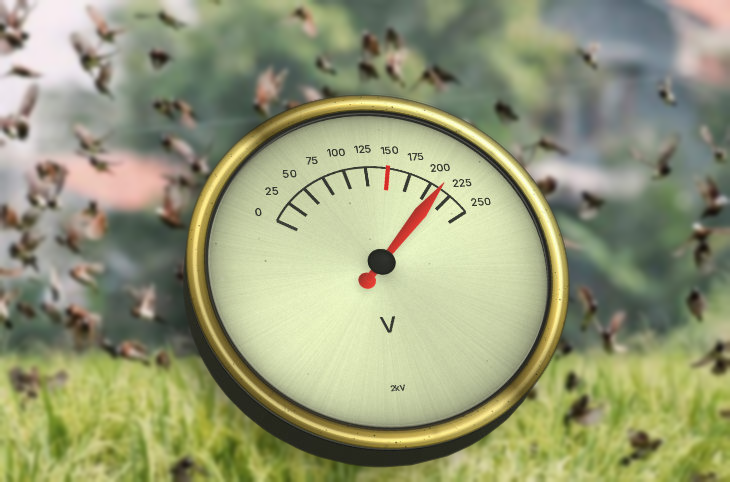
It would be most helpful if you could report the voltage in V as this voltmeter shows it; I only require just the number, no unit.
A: 212.5
